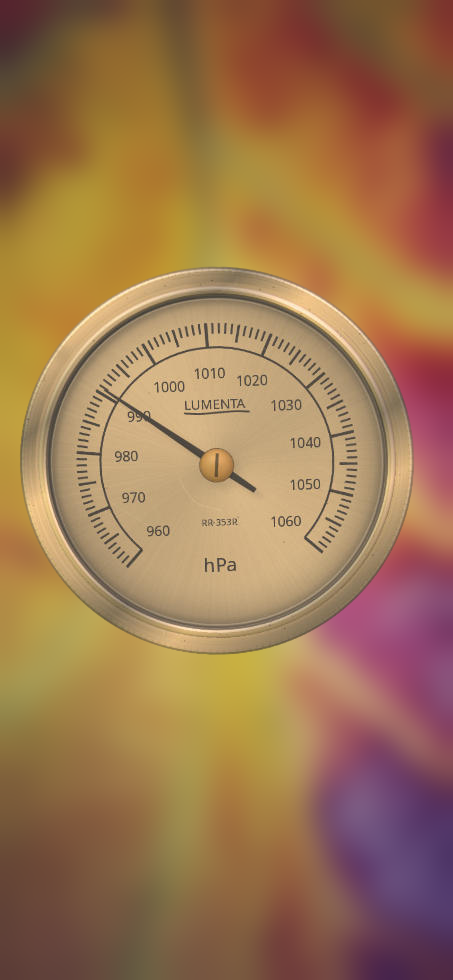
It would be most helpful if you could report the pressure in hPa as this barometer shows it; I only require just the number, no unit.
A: 991
